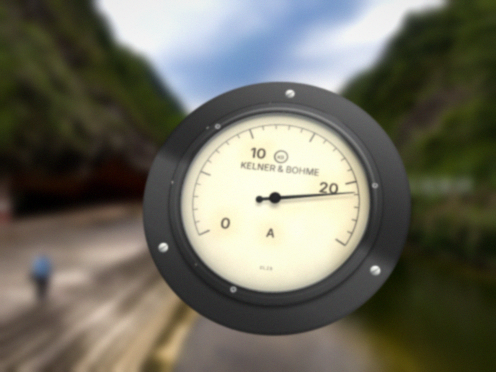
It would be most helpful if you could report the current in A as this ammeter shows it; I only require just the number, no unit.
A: 21
